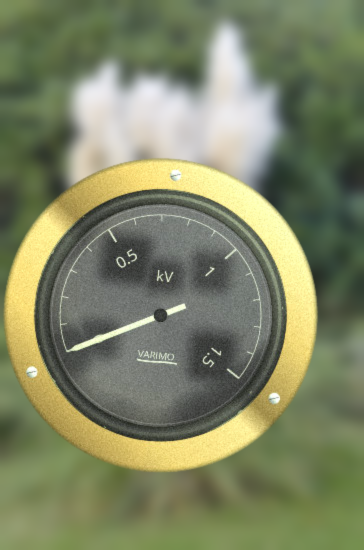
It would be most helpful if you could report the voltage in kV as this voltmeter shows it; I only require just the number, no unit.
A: 0
